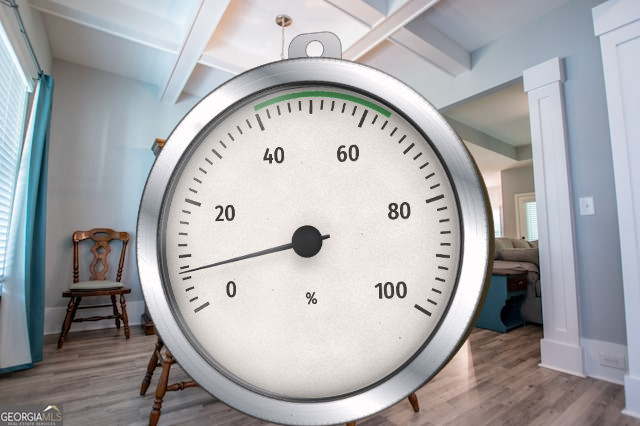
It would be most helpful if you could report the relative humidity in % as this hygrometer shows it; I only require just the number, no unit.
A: 7
